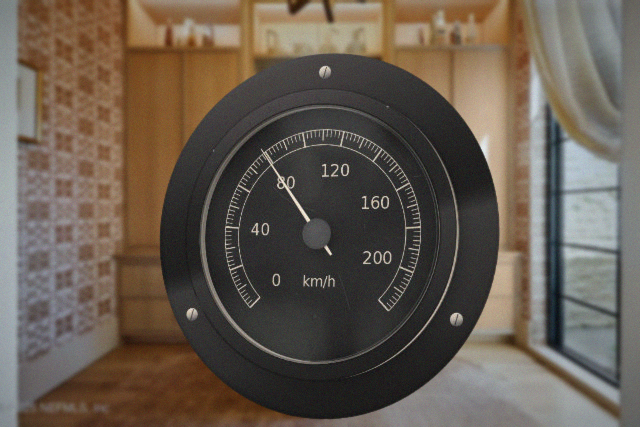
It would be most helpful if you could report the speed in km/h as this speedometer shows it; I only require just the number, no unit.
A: 80
